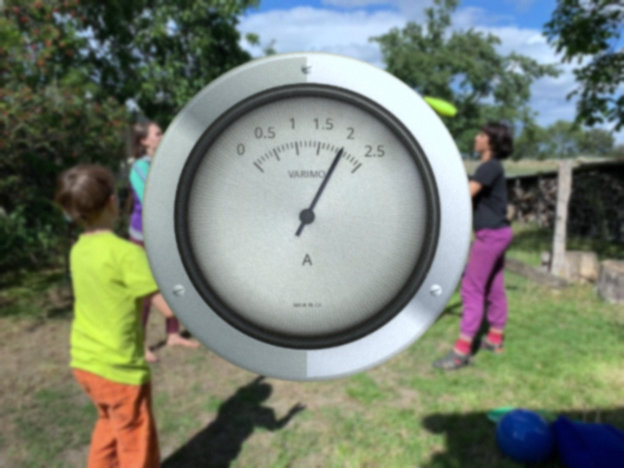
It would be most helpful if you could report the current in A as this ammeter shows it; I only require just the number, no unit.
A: 2
